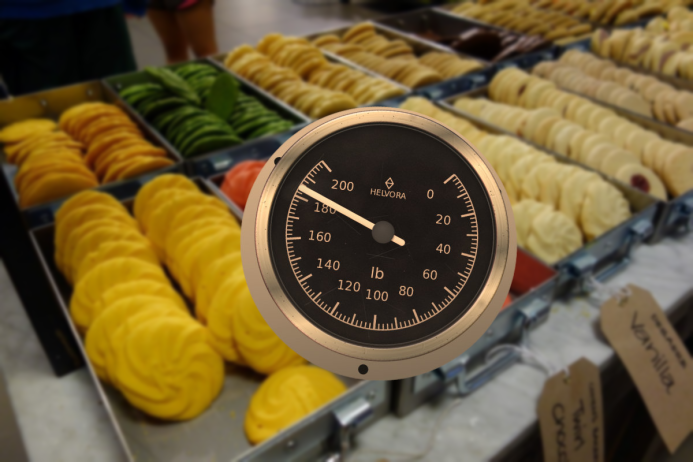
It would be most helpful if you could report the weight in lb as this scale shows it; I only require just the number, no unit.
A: 184
